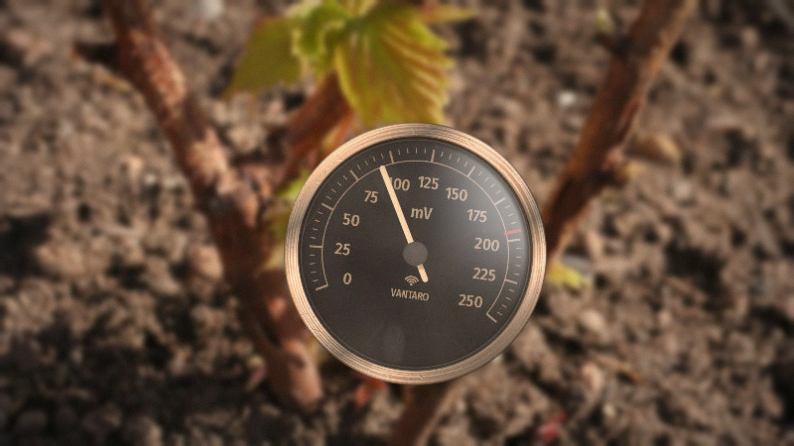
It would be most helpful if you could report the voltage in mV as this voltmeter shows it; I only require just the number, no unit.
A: 92.5
